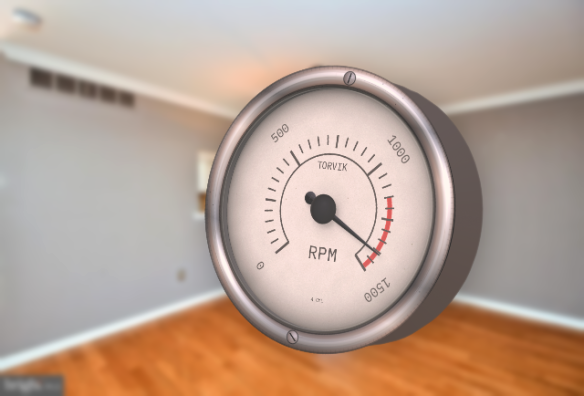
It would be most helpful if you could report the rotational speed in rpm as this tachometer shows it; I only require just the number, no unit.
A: 1400
